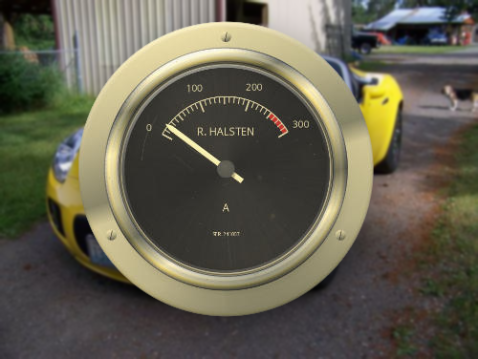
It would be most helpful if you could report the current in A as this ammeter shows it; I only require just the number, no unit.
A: 20
